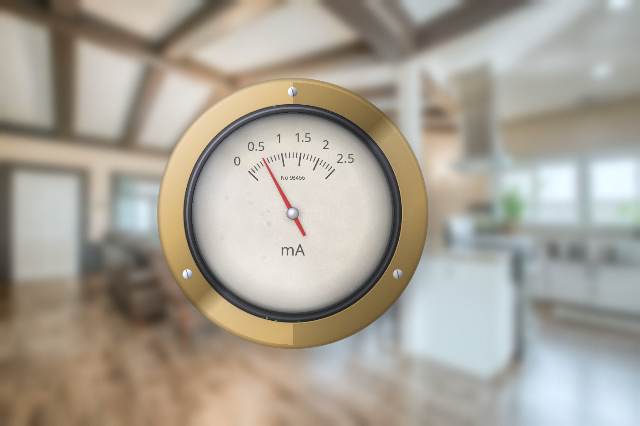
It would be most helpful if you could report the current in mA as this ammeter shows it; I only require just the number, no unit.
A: 0.5
